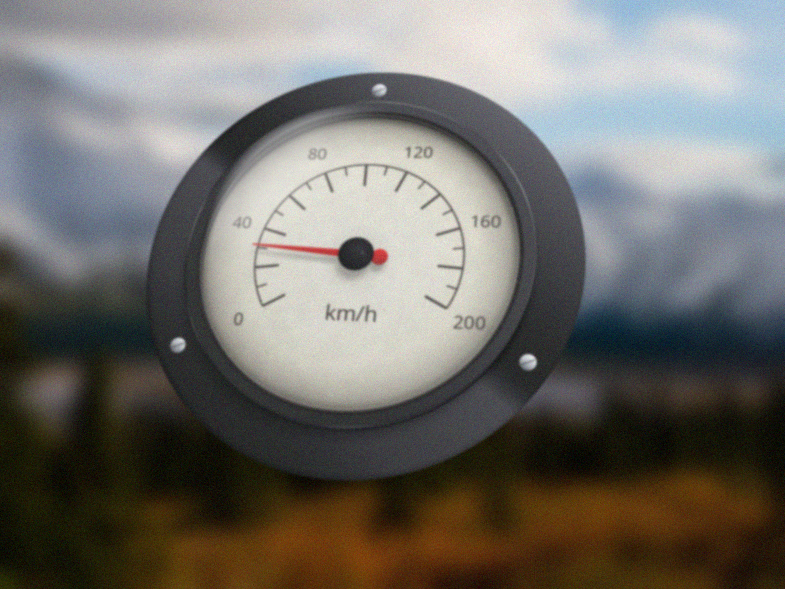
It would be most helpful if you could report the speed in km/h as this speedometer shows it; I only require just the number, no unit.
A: 30
